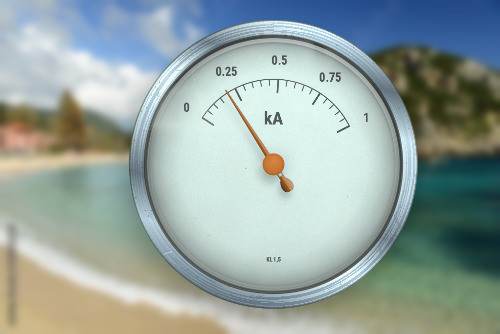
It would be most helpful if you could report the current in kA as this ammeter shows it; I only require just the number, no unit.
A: 0.2
